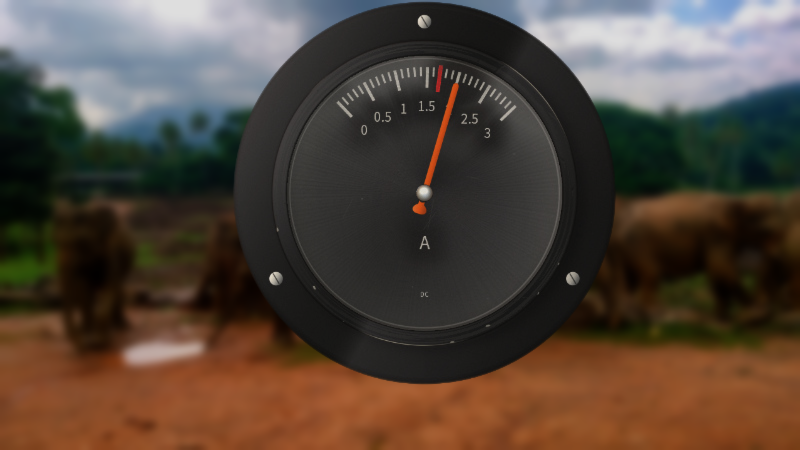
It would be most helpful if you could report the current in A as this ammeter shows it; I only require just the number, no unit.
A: 2
